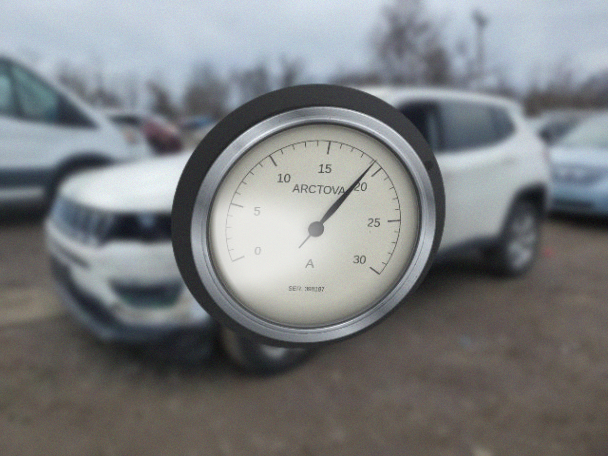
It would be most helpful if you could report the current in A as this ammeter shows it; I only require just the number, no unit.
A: 19
